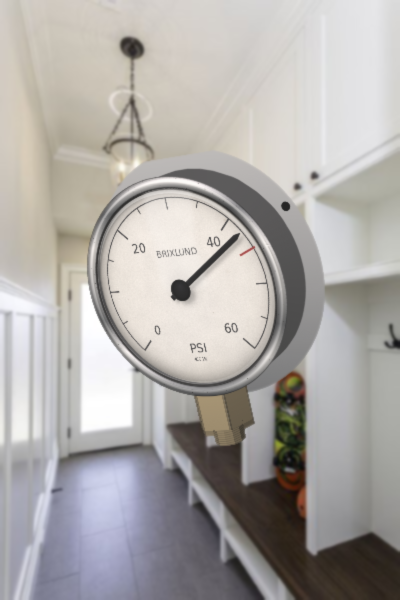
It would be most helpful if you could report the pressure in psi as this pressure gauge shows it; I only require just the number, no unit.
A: 42.5
